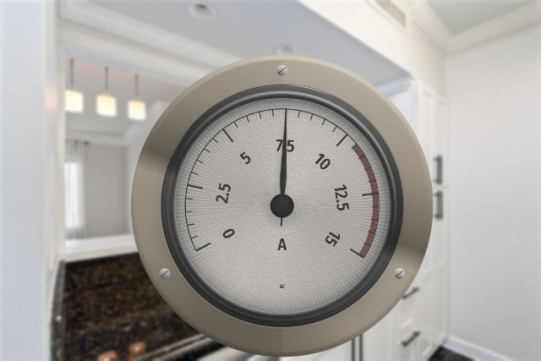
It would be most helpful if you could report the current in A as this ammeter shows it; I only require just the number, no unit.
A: 7.5
